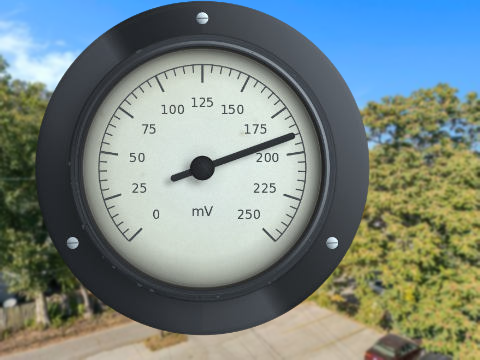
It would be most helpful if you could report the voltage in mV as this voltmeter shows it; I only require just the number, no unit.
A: 190
